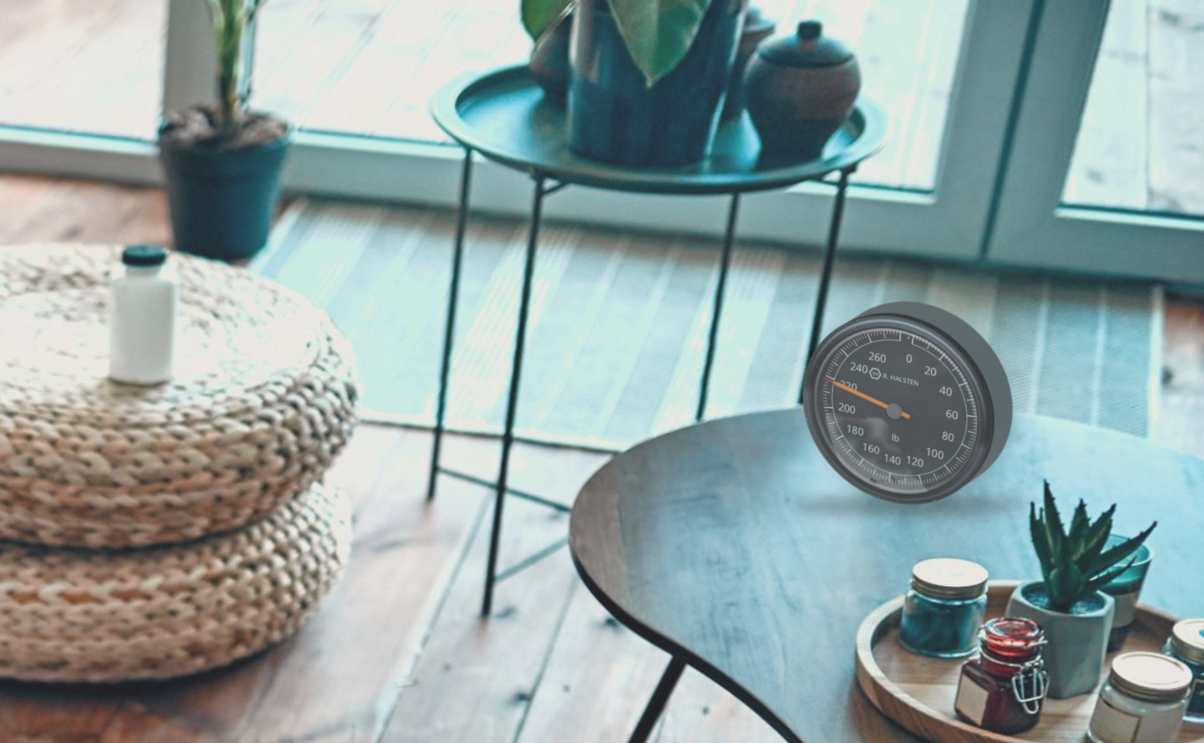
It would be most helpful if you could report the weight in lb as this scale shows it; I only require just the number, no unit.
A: 220
